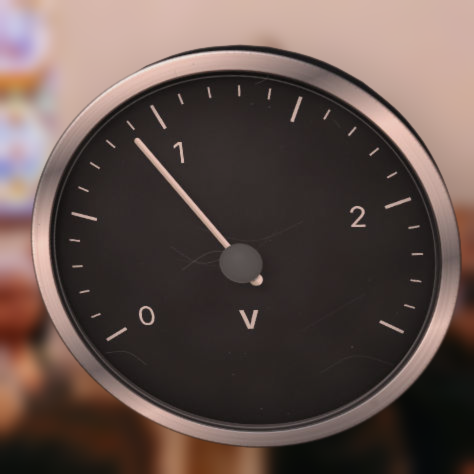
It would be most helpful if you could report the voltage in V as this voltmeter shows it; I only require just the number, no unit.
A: 0.9
